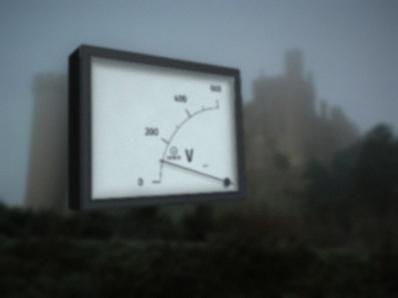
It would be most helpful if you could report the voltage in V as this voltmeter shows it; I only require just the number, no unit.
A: 100
